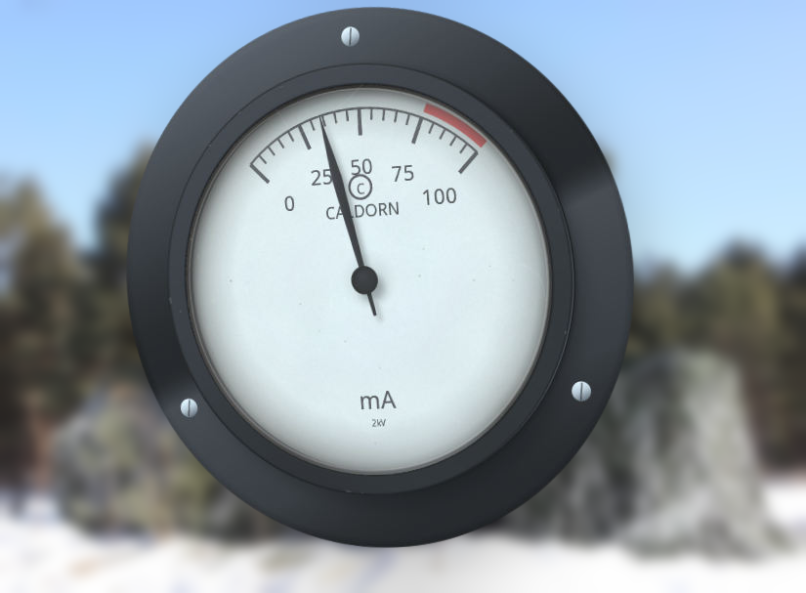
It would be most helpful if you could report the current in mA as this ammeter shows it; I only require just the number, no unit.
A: 35
